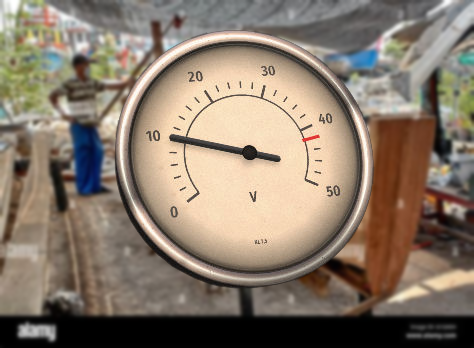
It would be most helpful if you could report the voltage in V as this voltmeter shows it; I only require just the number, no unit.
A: 10
